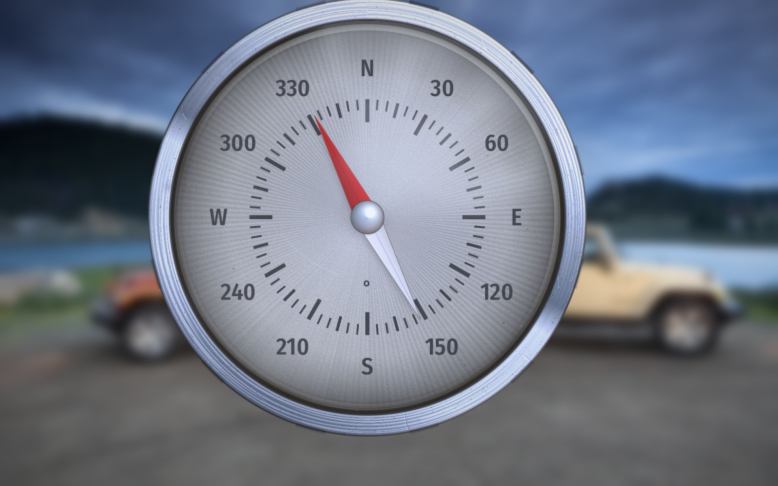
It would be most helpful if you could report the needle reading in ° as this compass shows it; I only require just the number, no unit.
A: 332.5
